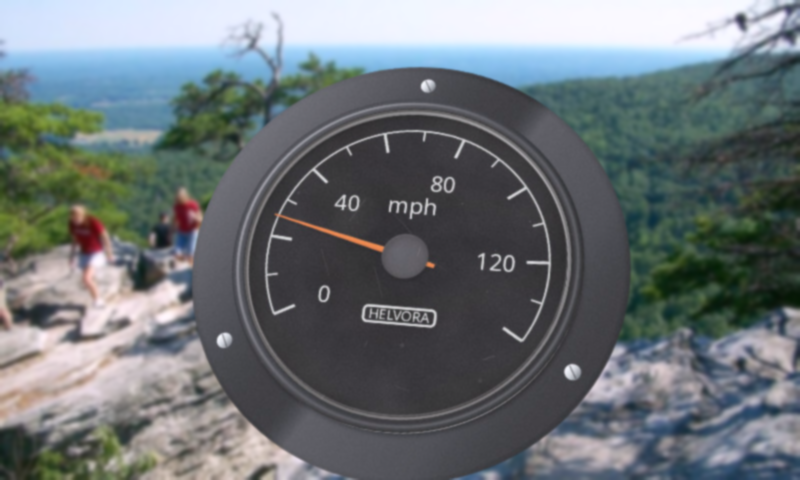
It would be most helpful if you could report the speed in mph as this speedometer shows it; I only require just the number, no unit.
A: 25
